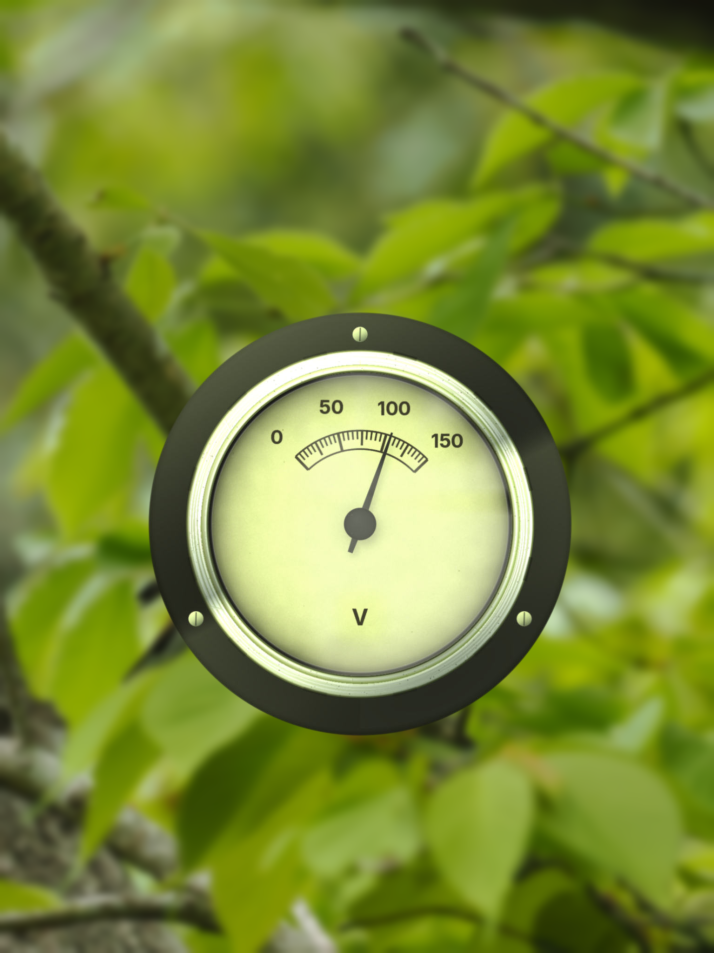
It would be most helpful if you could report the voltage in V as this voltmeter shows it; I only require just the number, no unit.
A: 105
